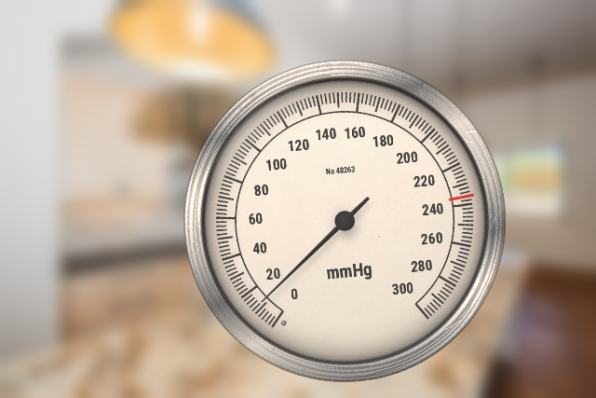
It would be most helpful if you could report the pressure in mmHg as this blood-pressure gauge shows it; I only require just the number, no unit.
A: 12
